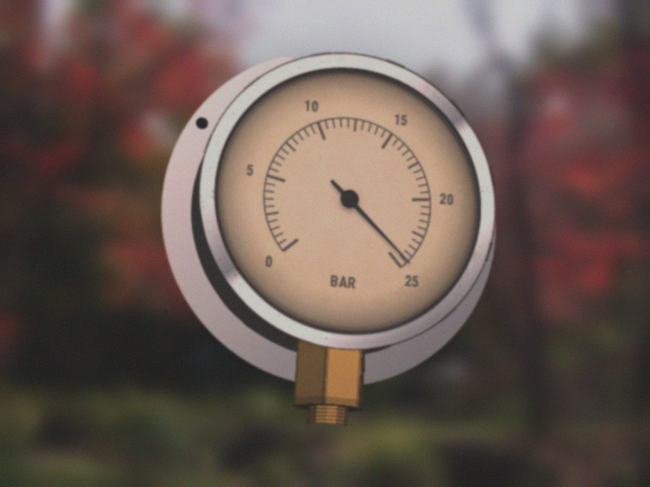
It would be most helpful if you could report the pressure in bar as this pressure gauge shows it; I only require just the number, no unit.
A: 24.5
